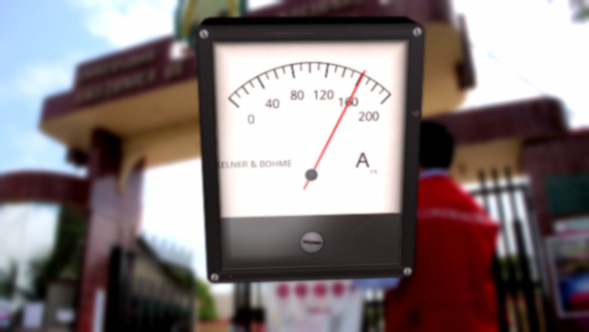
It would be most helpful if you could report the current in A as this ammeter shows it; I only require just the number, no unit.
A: 160
